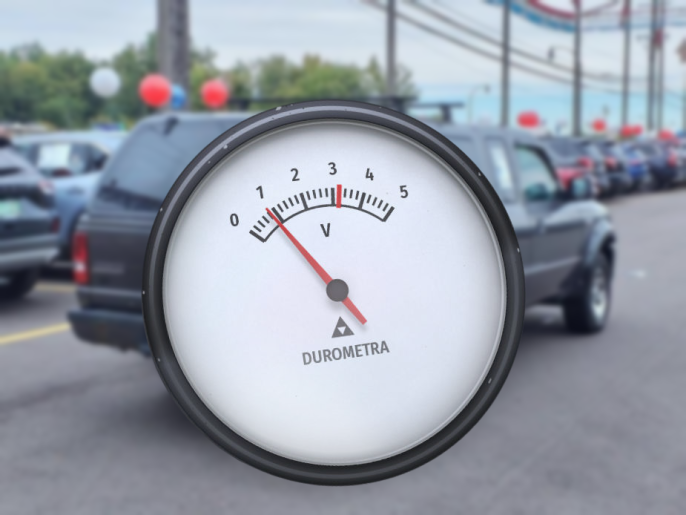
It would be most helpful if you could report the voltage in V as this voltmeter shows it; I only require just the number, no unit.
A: 0.8
